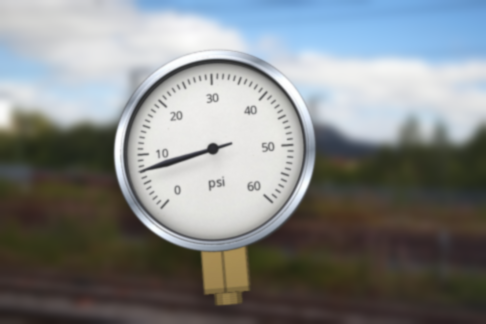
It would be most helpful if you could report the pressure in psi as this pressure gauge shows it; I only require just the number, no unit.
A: 7
